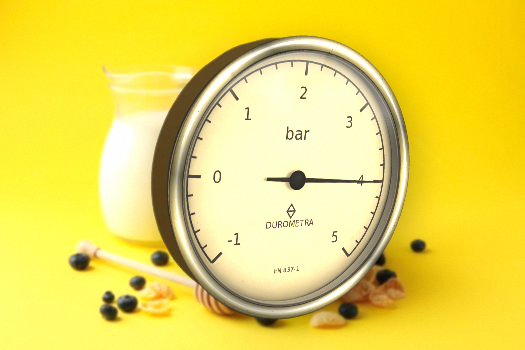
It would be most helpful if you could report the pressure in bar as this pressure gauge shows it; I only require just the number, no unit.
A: 4
